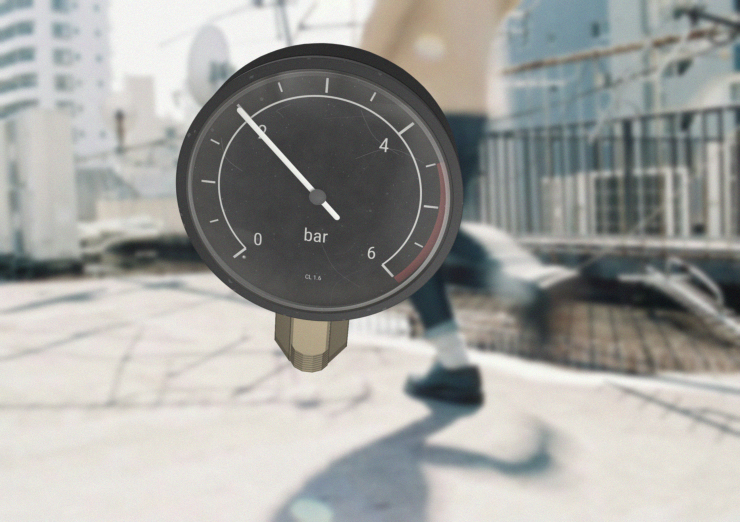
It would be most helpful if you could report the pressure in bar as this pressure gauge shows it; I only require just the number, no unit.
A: 2
